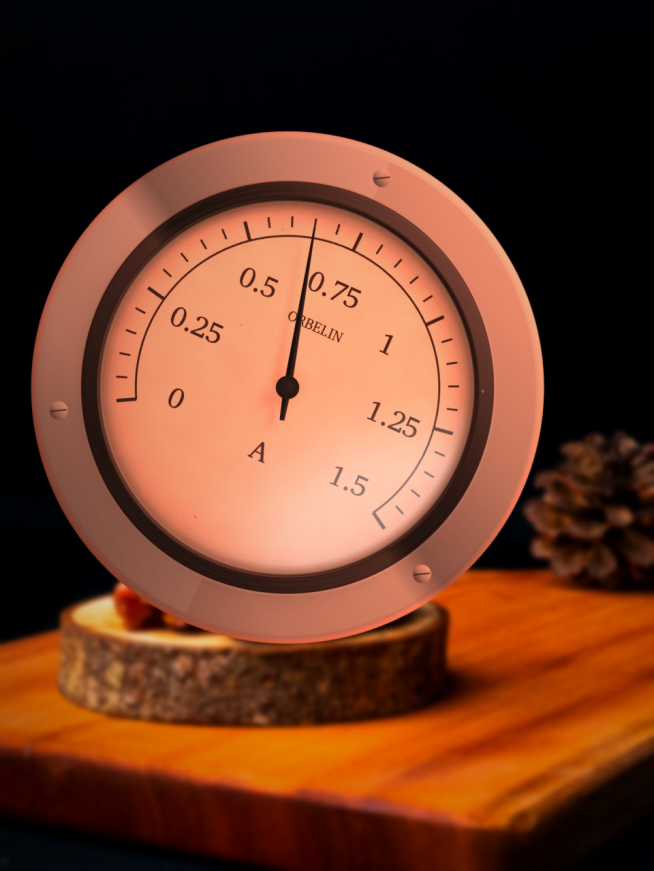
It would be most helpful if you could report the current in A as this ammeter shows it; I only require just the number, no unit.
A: 0.65
